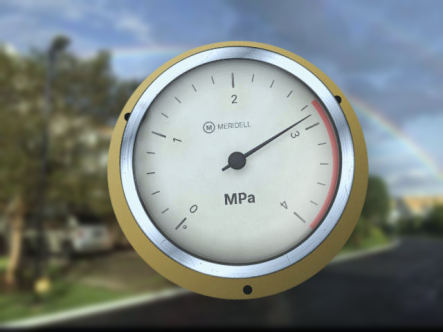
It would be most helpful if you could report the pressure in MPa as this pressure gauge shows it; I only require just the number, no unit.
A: 2.9
